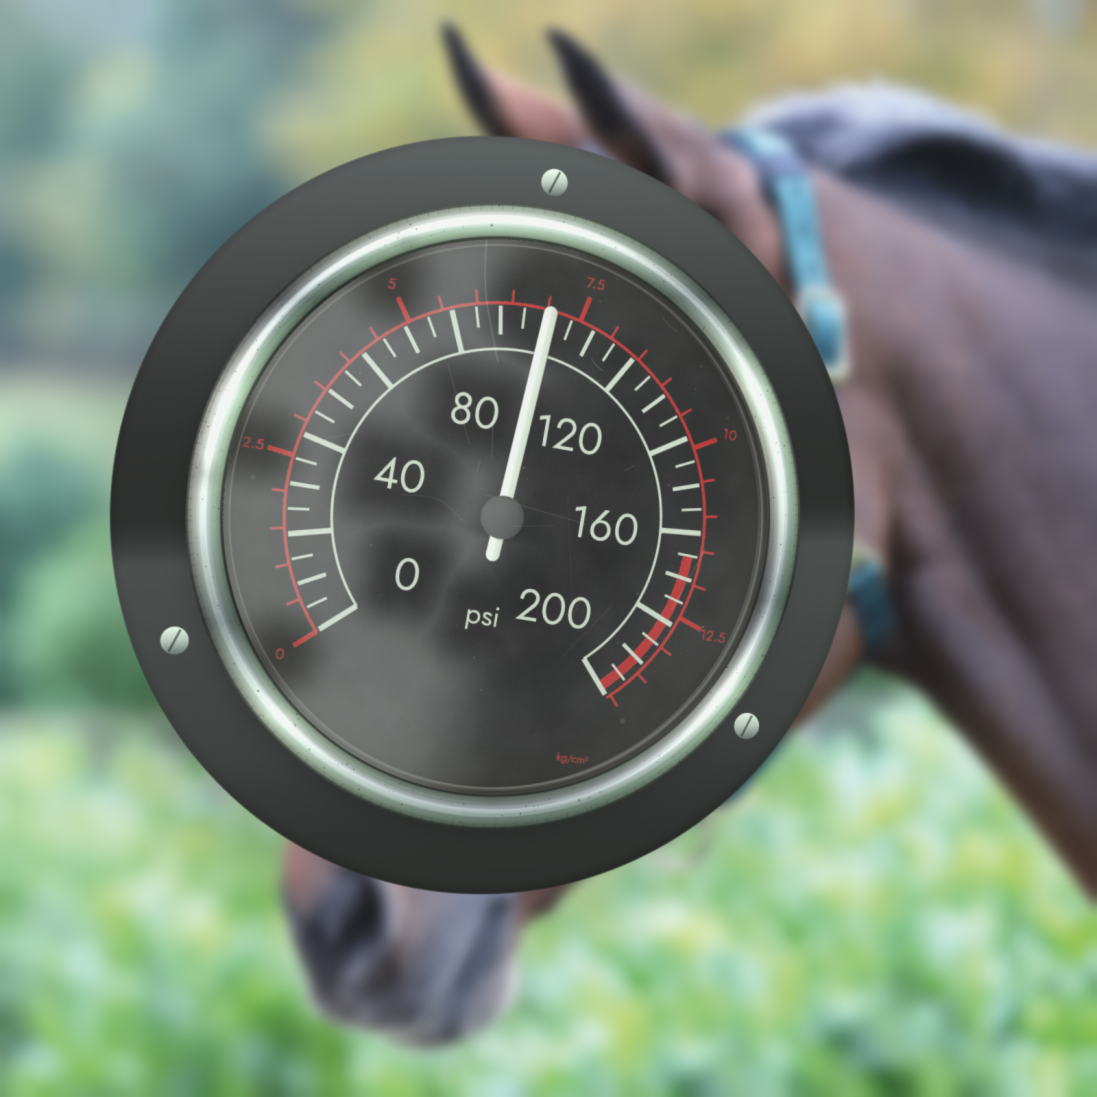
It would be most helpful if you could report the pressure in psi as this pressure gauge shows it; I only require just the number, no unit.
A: 100
